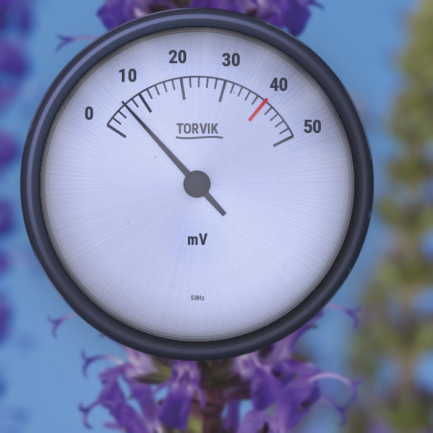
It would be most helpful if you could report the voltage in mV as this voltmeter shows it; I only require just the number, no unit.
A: 6
